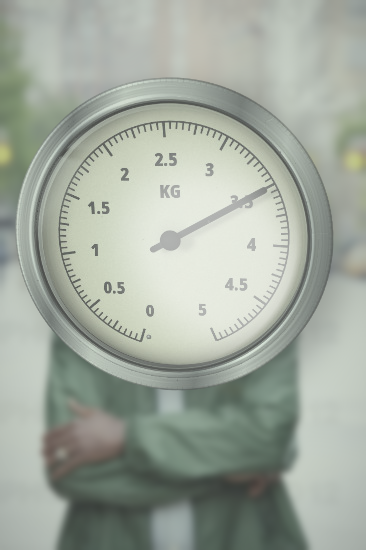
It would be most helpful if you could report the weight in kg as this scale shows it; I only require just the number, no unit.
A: 3.5
